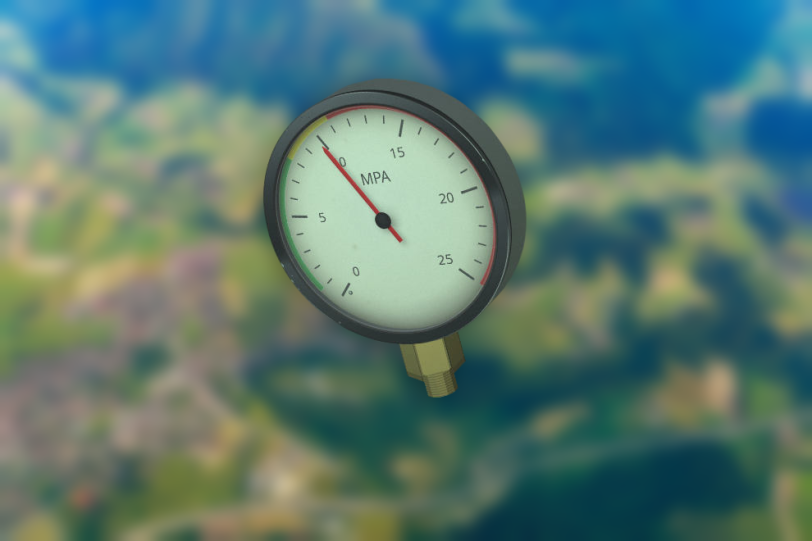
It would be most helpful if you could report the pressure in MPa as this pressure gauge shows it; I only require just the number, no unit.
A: 10
